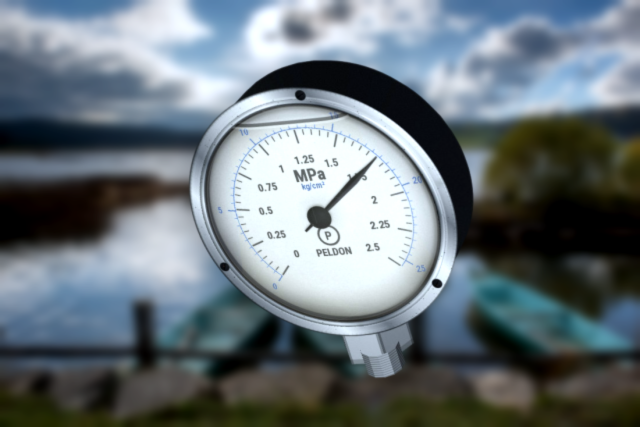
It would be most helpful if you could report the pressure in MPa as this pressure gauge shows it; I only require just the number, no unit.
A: 1.75
